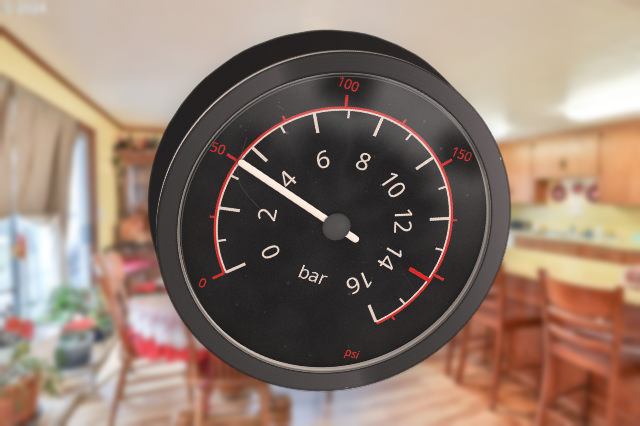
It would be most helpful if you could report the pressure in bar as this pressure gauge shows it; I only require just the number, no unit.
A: 3.5
